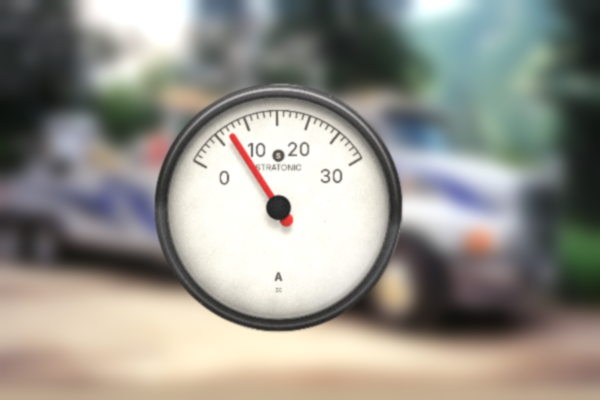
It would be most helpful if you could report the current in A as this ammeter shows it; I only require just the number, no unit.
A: 7
